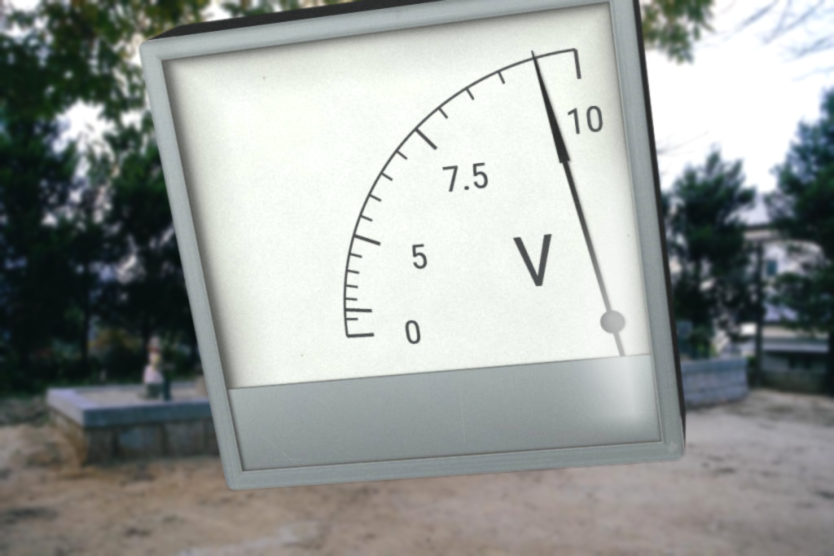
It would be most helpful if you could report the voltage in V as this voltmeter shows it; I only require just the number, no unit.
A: 9.5
